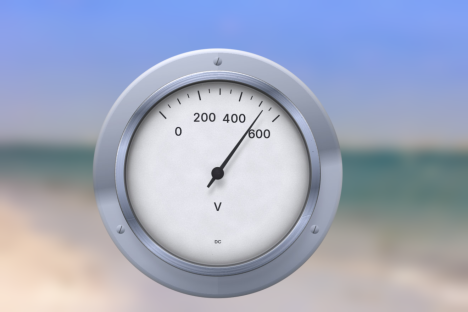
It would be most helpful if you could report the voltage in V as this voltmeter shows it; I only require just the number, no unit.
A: 525
